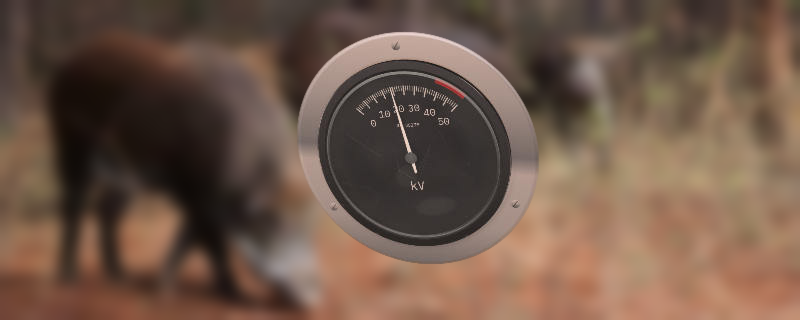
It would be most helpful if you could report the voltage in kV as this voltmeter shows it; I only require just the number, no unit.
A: 20
